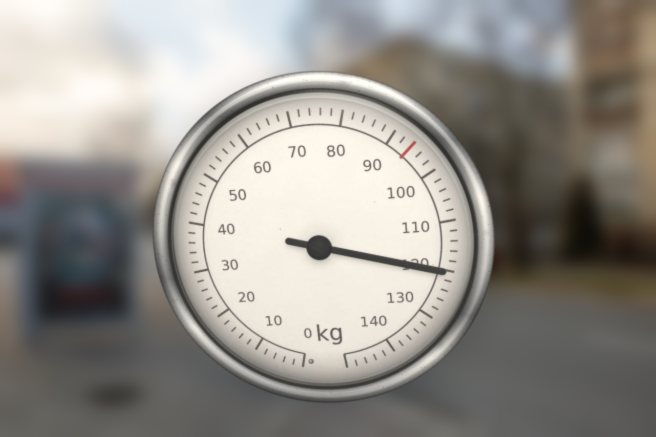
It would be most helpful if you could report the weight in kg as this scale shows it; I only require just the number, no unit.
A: 120
